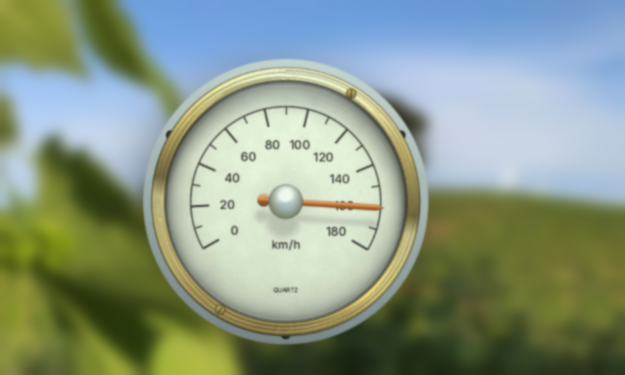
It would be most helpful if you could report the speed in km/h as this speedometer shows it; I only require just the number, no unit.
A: 160
